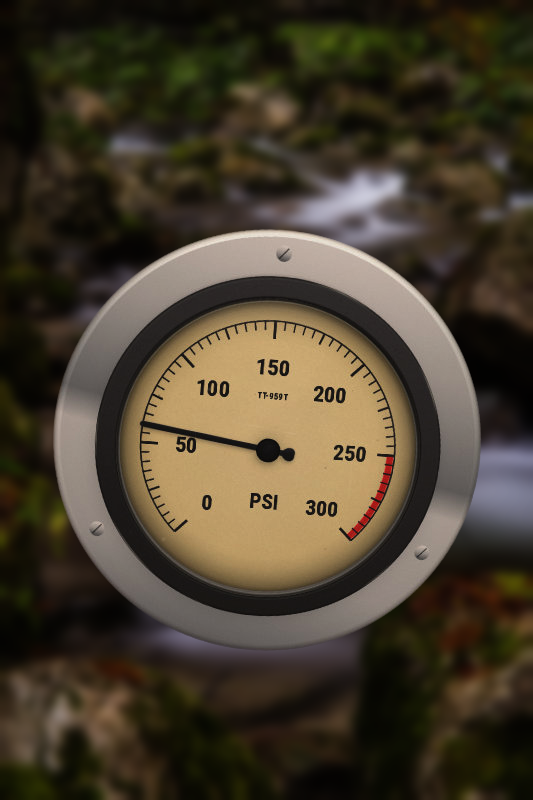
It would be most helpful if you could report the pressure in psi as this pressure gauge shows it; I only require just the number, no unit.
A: 60
